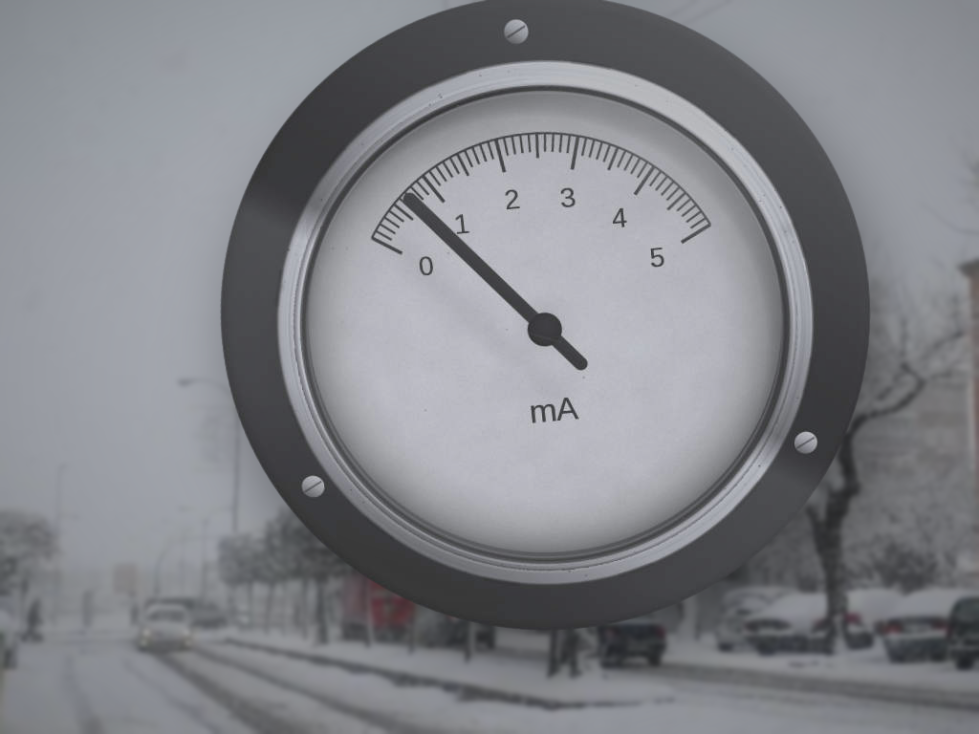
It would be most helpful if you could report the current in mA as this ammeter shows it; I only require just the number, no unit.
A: 0.7
